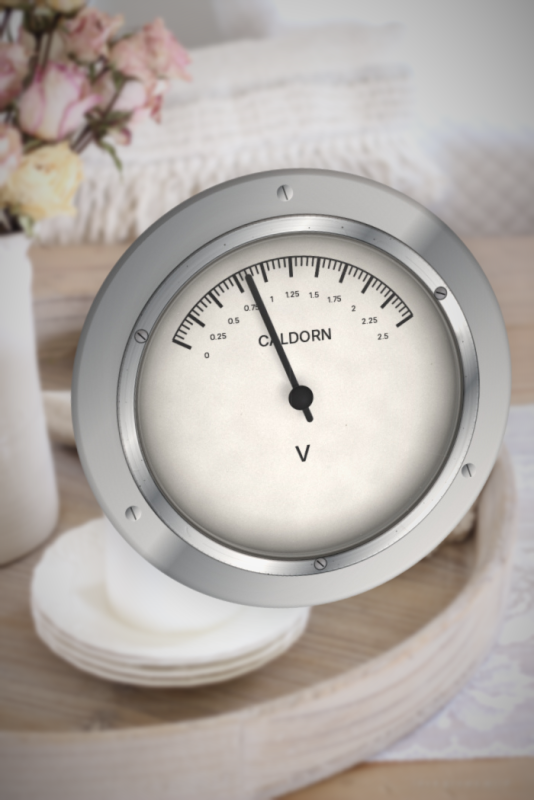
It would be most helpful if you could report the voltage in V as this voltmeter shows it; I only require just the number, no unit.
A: 0.85
